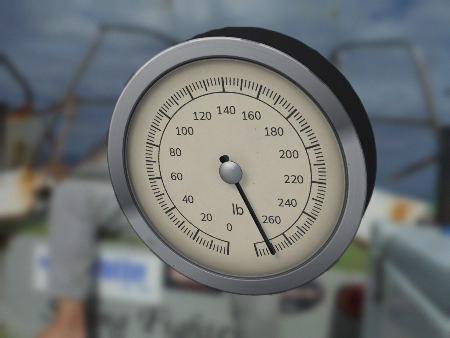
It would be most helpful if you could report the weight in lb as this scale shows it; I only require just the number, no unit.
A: 270
